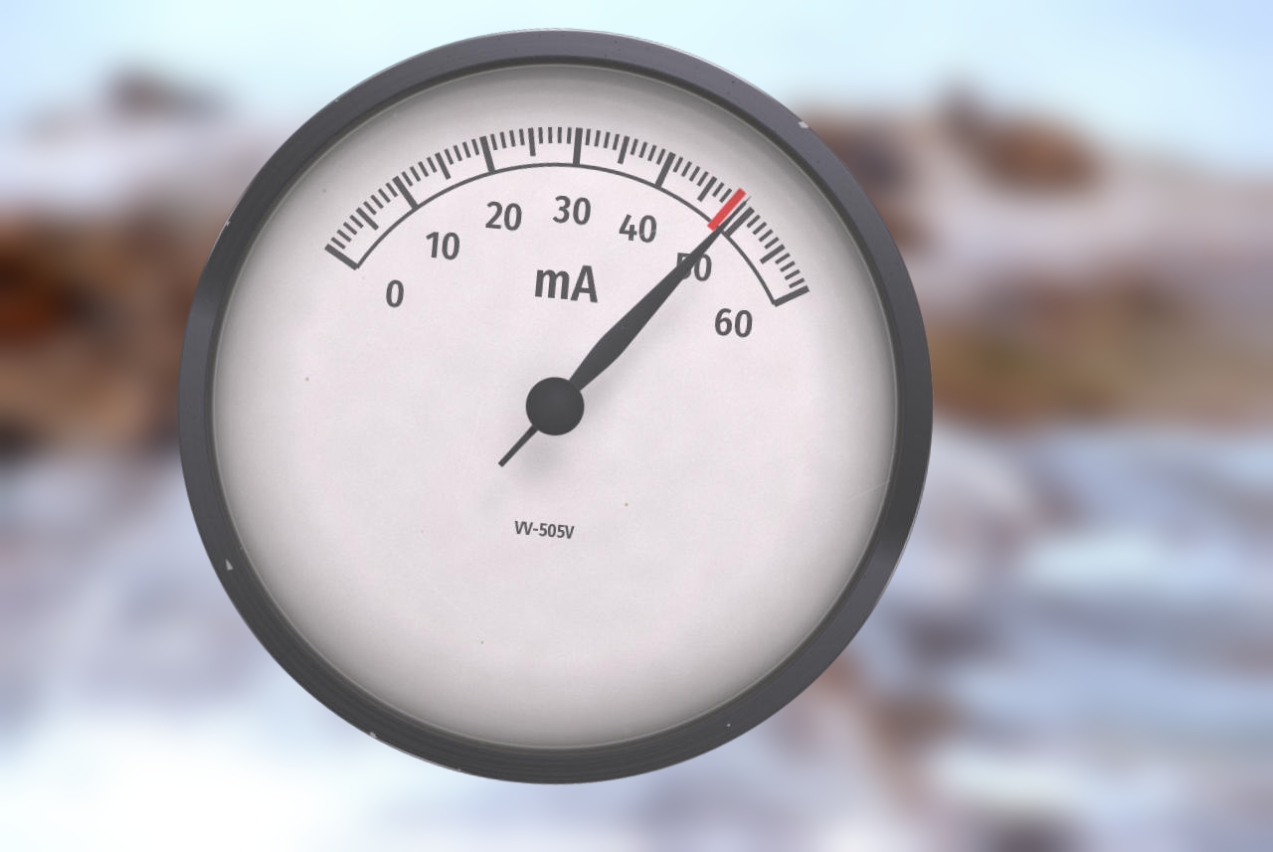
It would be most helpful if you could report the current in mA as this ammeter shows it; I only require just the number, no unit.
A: 49
